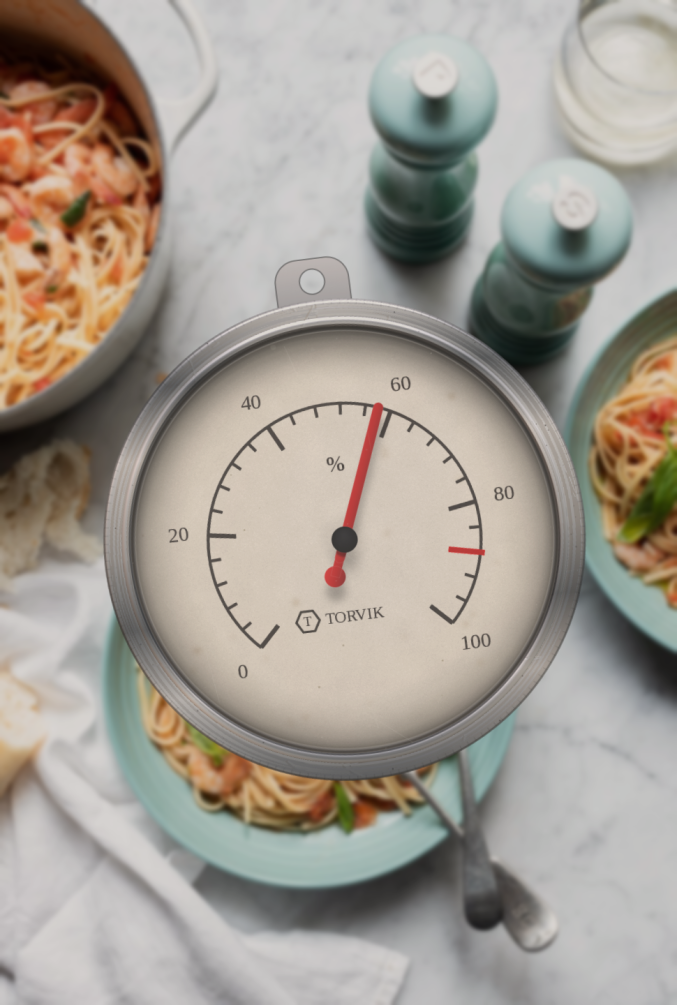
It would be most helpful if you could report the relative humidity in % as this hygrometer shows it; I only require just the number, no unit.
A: 58
